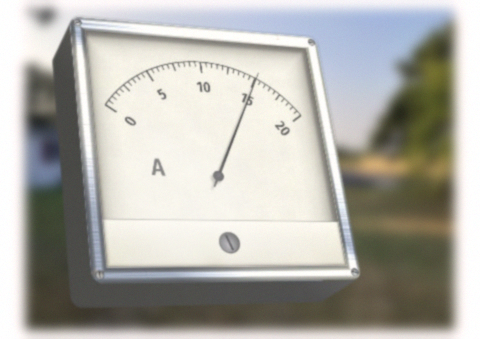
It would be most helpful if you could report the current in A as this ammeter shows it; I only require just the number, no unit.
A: 15
